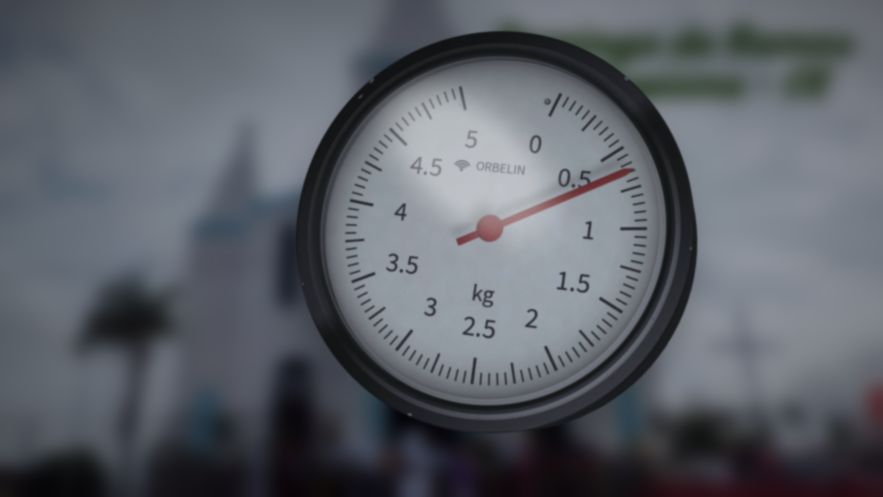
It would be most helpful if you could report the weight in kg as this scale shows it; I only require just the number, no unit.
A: 0.65
